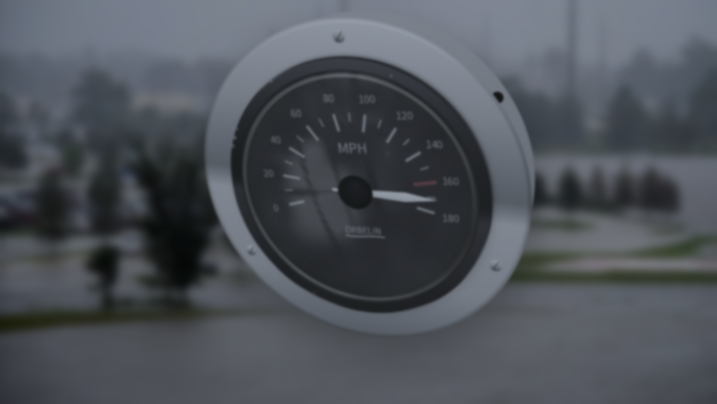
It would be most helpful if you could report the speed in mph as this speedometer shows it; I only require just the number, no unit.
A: 170
